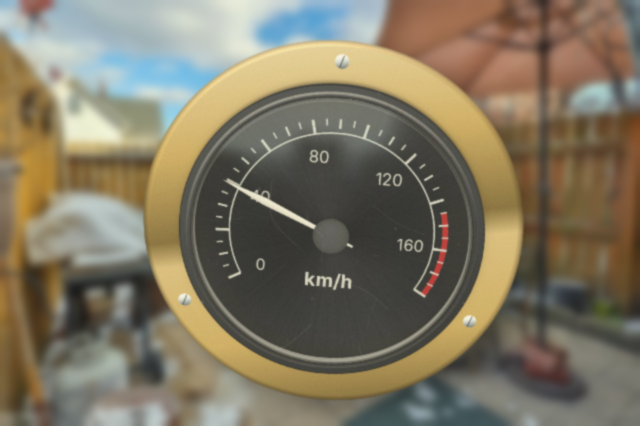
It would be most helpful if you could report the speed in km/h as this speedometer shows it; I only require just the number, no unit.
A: 40
